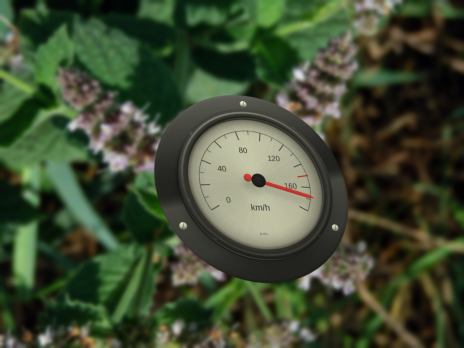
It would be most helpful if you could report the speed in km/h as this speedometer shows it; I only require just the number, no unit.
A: 170
